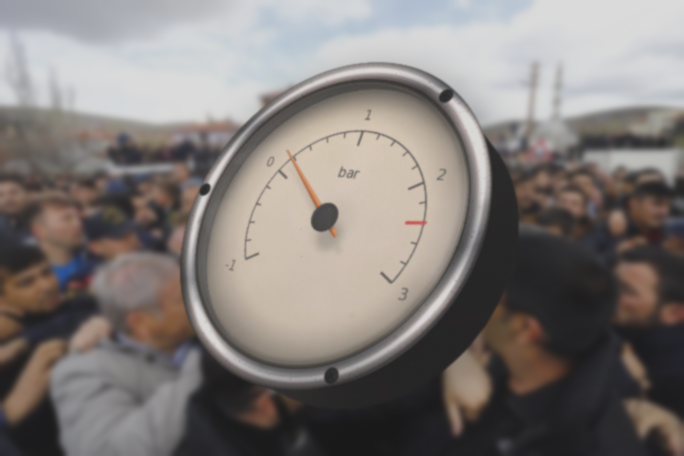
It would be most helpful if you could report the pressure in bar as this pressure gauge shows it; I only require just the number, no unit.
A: 0.2
